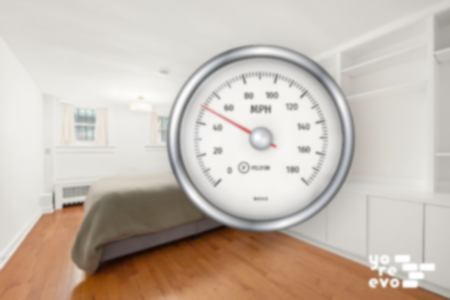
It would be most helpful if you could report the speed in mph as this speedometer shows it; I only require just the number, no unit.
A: 50
